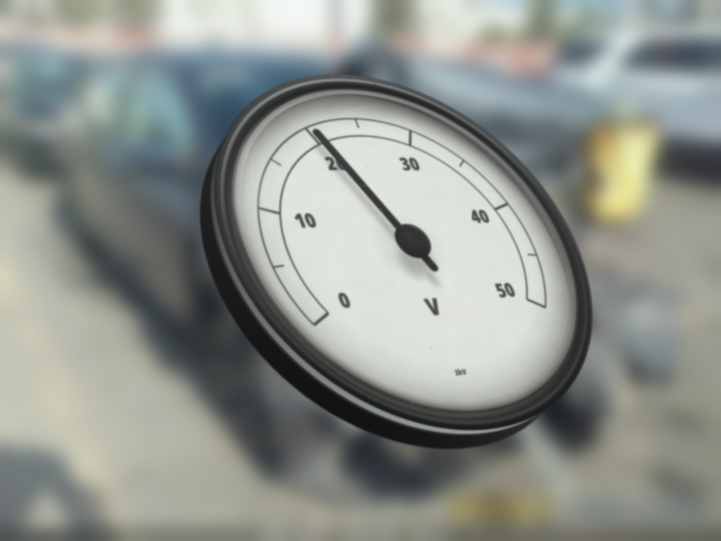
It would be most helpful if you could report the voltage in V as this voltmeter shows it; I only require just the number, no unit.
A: 20
